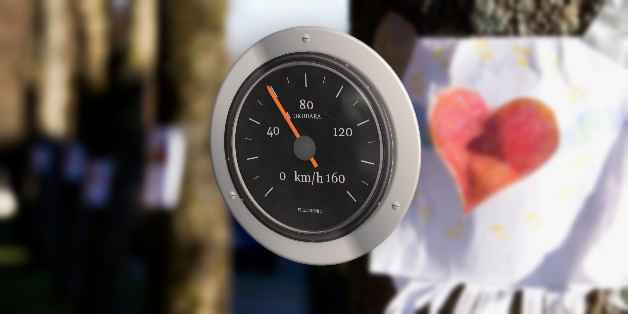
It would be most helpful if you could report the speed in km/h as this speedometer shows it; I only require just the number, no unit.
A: 60
